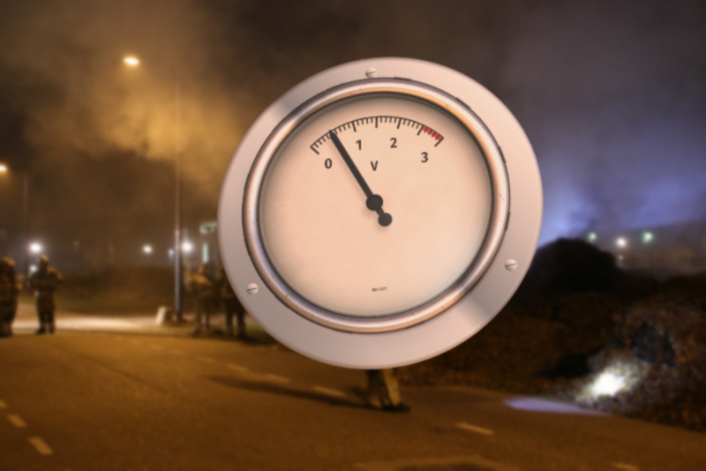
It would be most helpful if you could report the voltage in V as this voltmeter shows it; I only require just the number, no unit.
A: 0.5
